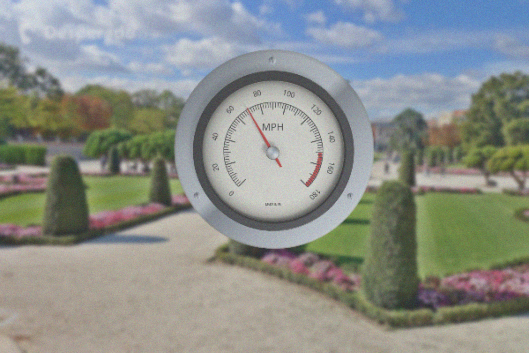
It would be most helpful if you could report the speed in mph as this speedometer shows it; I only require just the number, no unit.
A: 70
